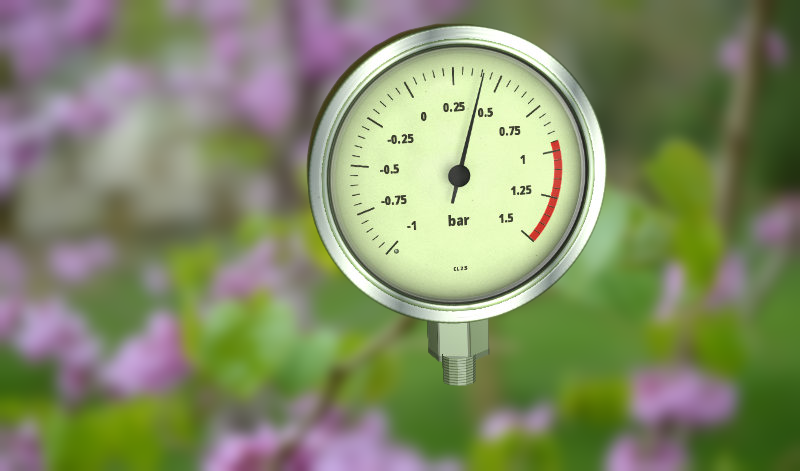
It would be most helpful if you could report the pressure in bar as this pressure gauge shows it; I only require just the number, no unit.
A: 0.4
